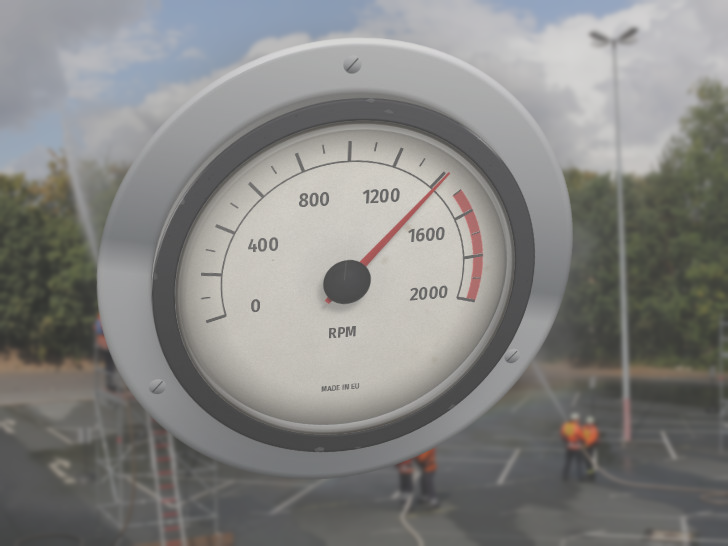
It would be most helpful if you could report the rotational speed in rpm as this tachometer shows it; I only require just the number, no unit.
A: 1400
